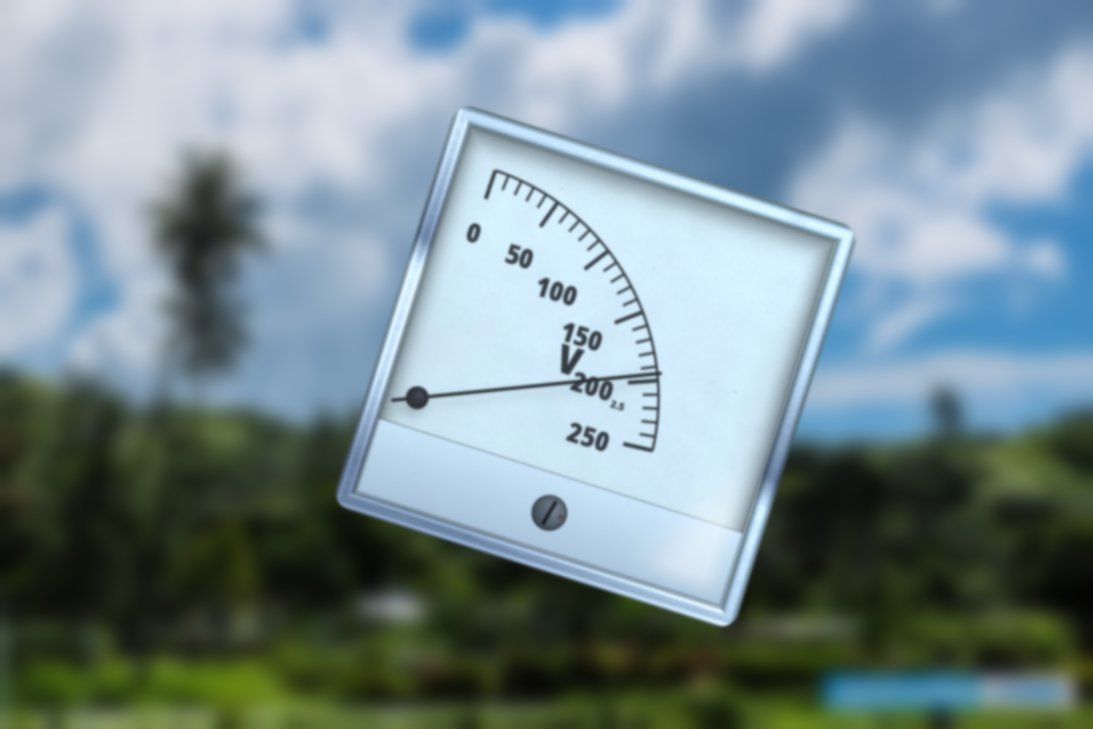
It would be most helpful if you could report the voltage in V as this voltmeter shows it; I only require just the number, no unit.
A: 195
